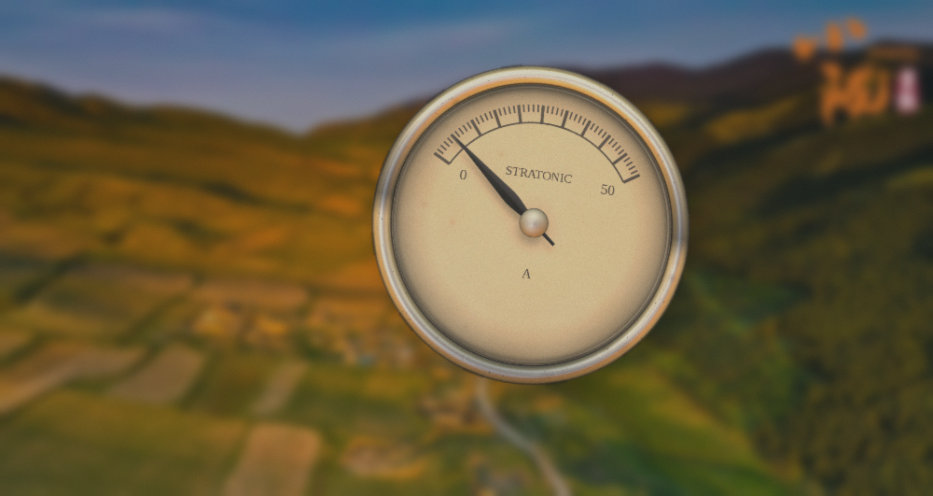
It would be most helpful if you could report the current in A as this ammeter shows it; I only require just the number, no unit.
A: 5
